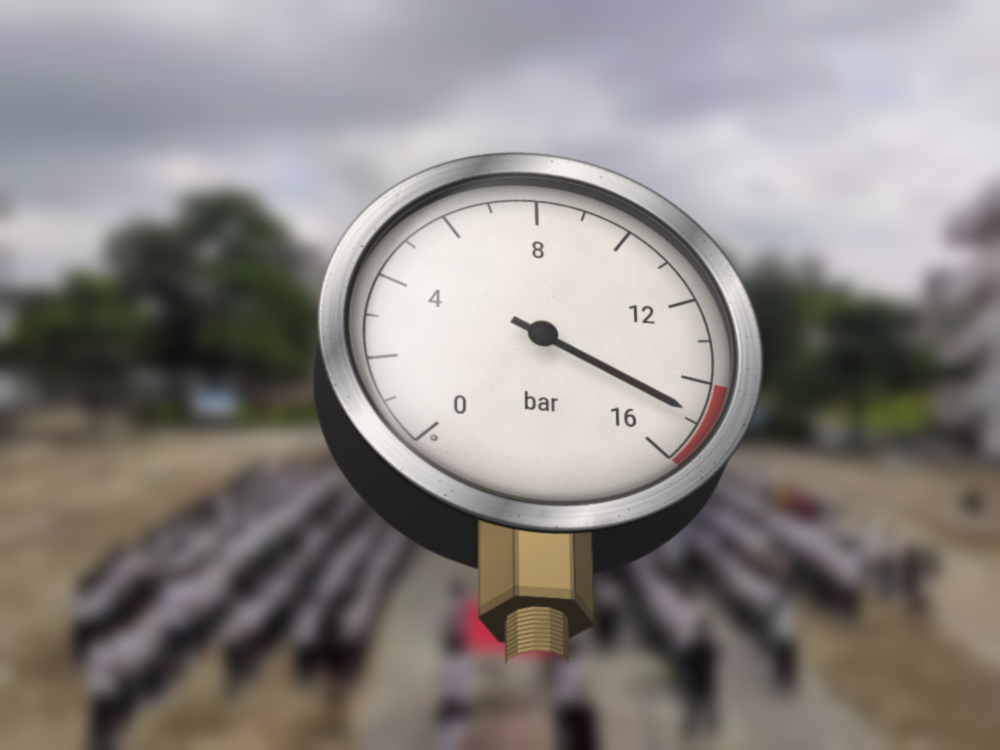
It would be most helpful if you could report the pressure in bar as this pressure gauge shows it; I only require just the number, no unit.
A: 15
